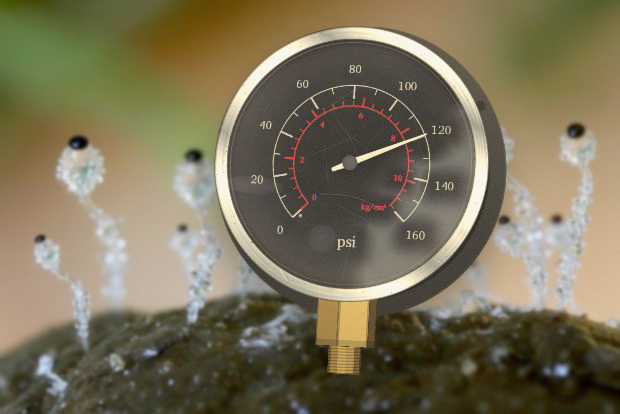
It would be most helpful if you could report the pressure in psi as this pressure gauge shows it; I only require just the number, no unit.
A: 120
